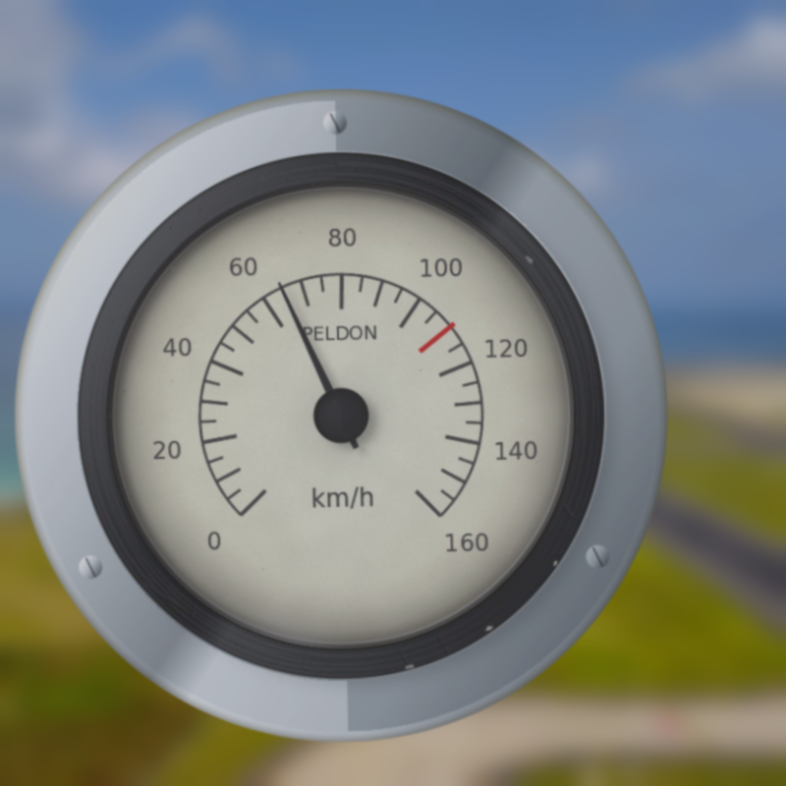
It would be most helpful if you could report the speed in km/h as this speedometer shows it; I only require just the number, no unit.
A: 65
